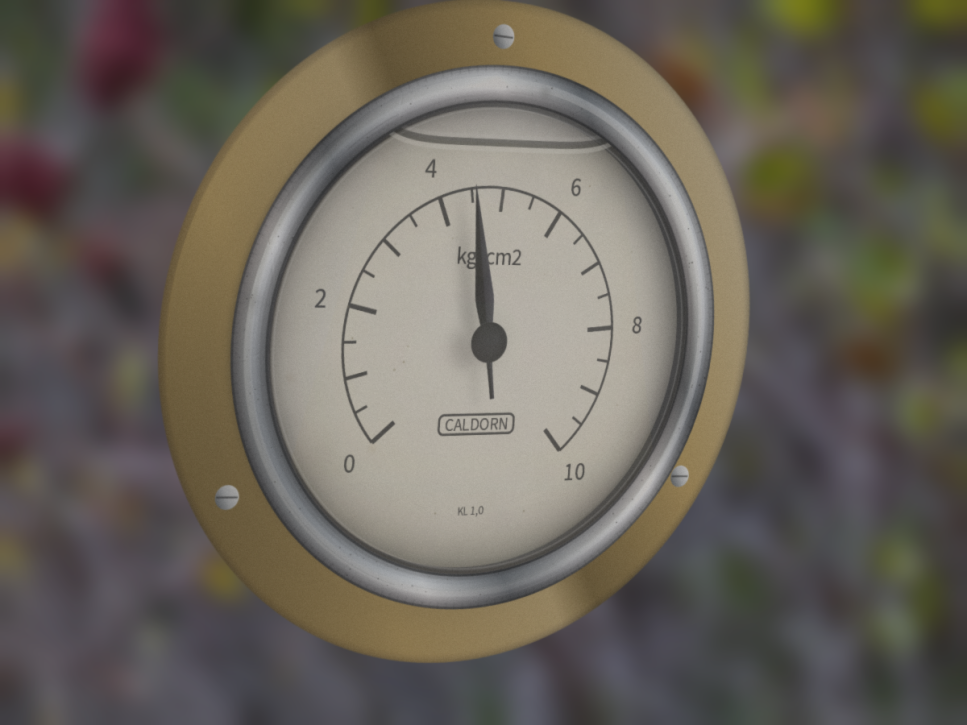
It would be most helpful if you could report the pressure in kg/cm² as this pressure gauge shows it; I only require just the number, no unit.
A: 4.5
